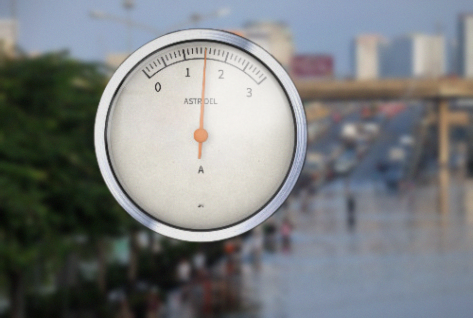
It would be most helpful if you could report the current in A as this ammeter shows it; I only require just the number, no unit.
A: 1.5
